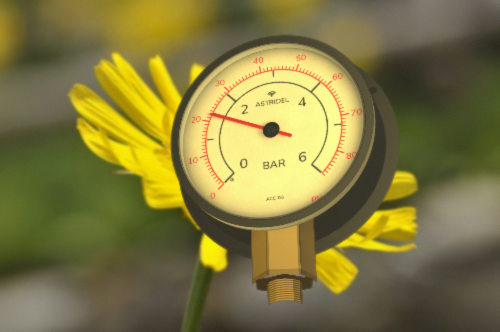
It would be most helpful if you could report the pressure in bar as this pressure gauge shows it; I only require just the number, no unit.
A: 1.5
